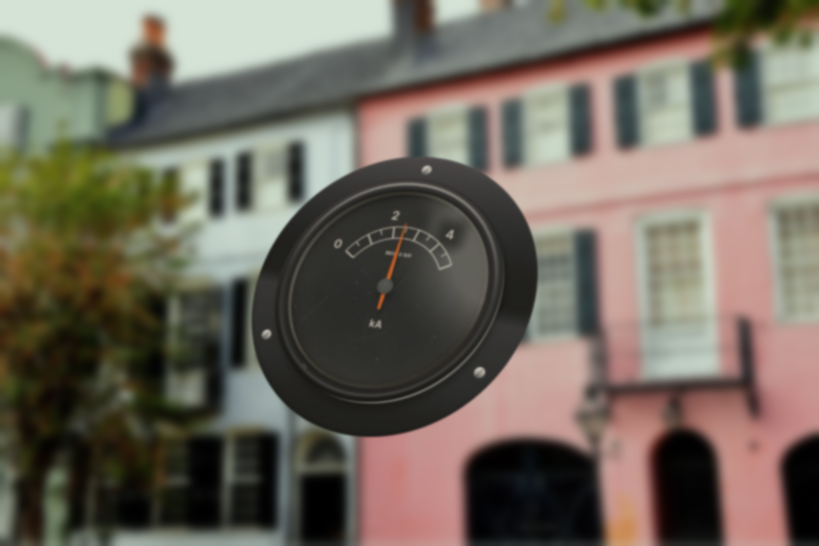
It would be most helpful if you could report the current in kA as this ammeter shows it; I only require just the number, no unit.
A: 2.5
